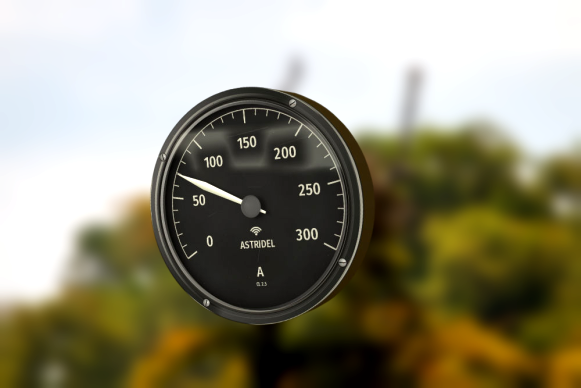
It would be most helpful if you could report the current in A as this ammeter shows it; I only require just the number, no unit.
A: 70
